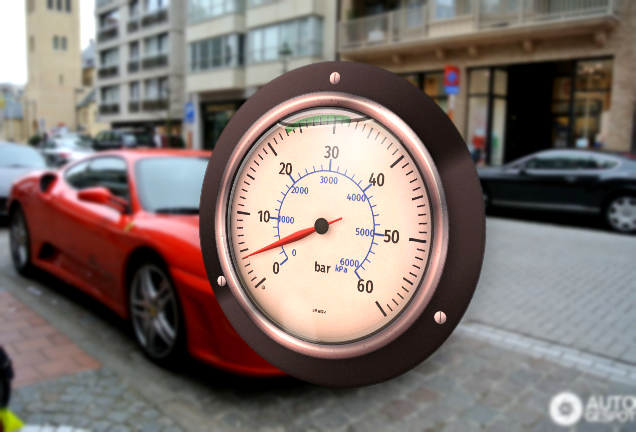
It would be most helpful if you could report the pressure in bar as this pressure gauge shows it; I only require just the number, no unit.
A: 4
